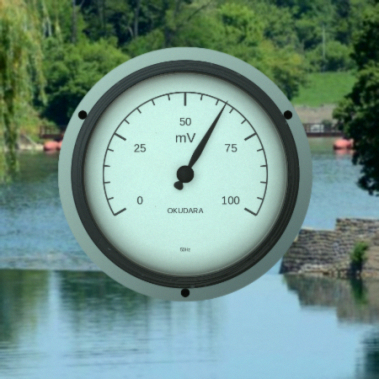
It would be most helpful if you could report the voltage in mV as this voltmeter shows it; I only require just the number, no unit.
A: 62.5
